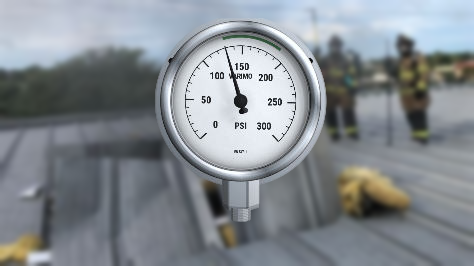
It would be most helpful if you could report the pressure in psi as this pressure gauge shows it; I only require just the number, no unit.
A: 130
